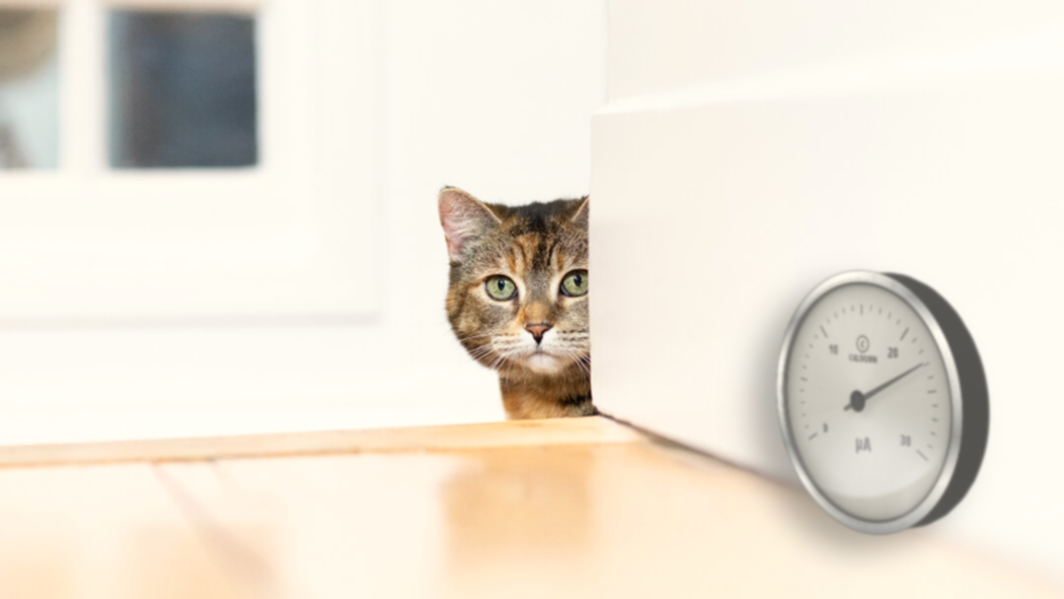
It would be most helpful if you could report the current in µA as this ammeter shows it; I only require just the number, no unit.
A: 23
